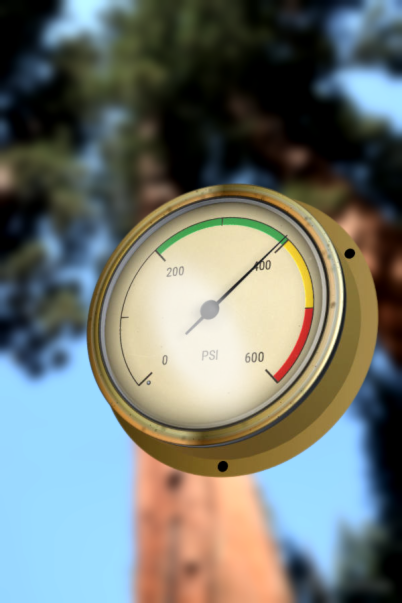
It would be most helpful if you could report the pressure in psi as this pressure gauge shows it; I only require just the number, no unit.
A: 400
